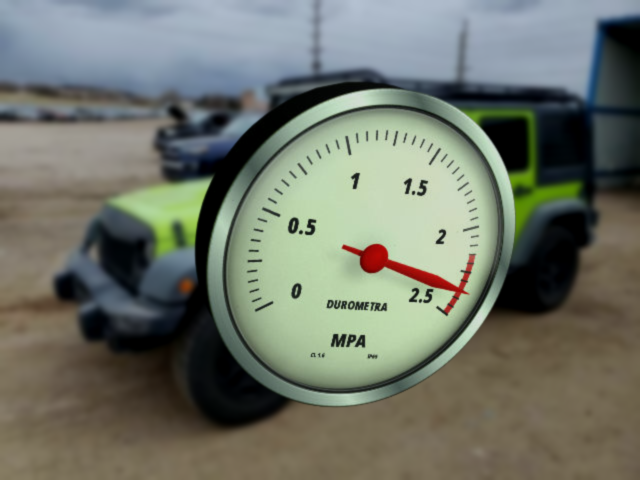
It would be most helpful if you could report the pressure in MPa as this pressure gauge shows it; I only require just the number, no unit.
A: 2.35
